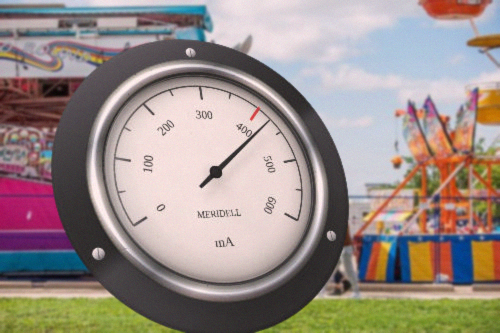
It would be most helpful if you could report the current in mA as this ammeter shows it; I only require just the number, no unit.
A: 425
